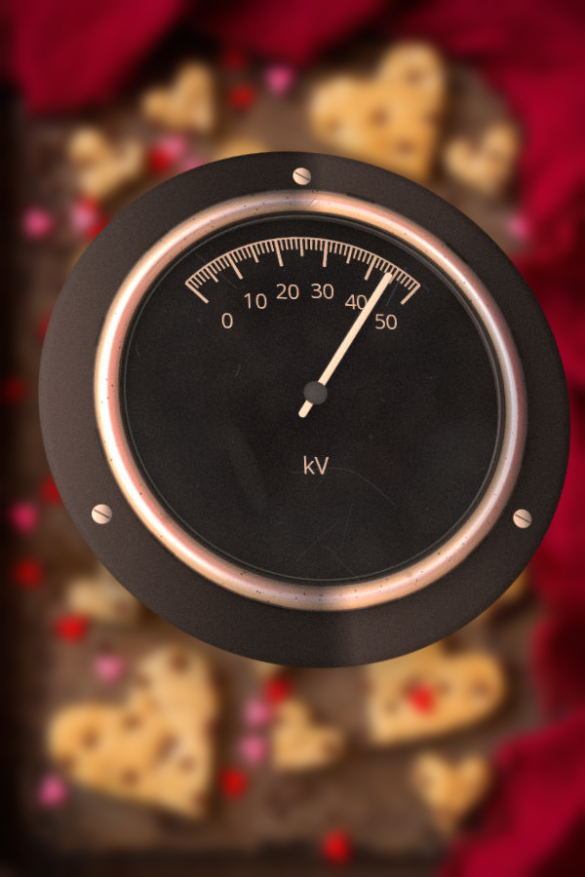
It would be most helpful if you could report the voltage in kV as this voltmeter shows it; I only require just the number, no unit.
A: 44
